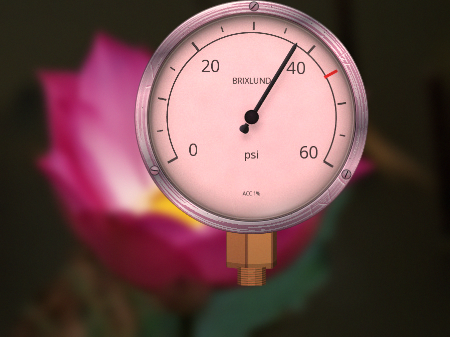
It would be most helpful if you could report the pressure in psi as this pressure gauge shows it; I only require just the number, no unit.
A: 37.5
